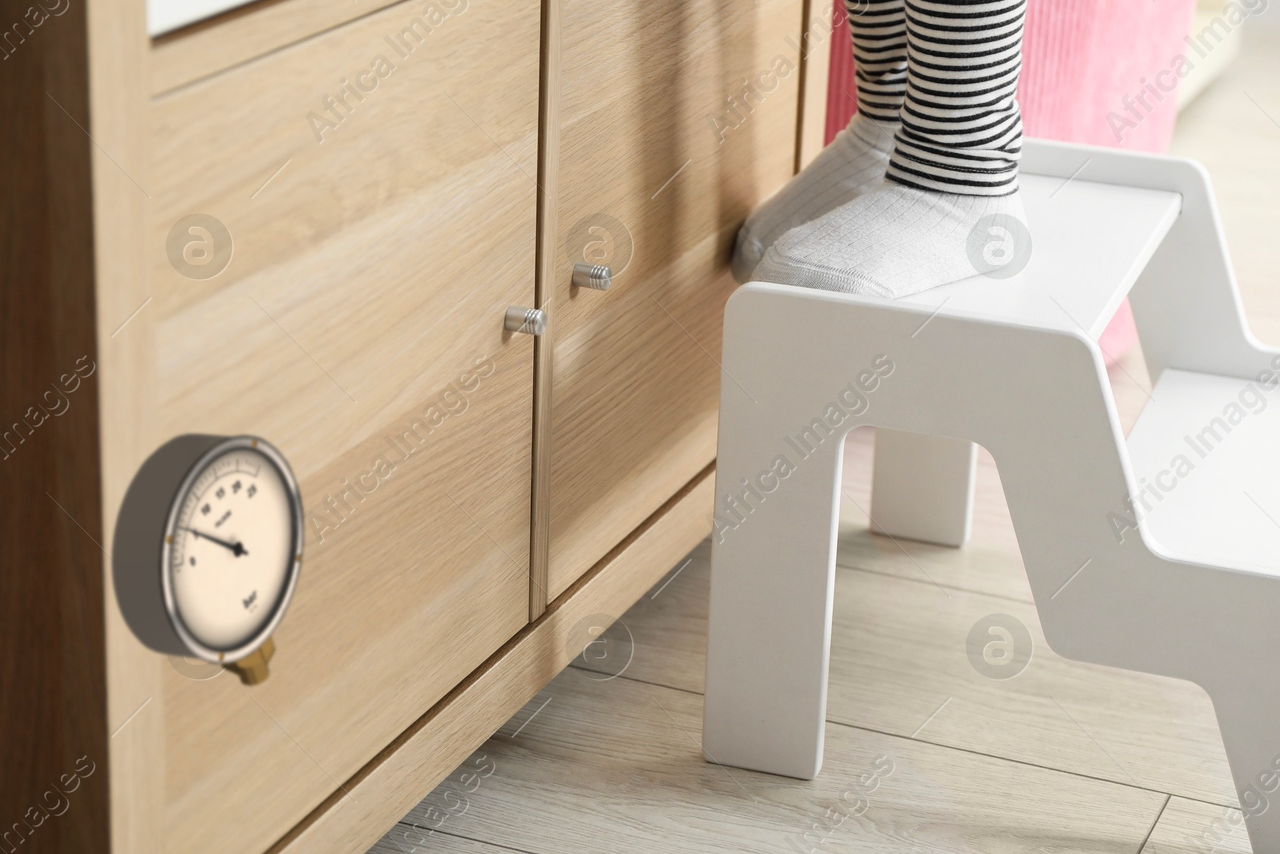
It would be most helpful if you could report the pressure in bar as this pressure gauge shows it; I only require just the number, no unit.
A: 5
